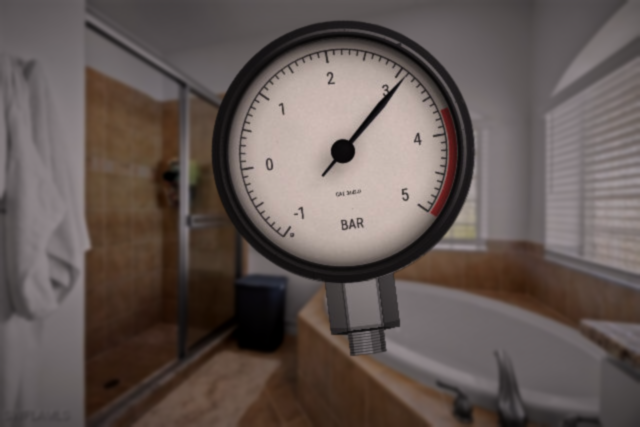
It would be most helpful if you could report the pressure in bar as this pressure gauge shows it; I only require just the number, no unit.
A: 3.1
